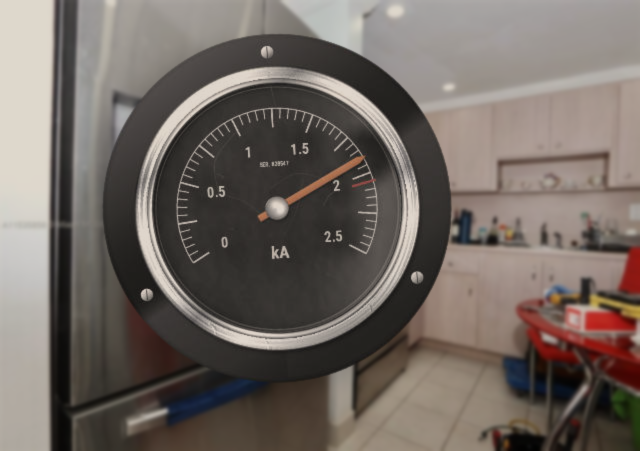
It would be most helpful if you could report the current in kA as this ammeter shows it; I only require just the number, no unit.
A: 1.9
